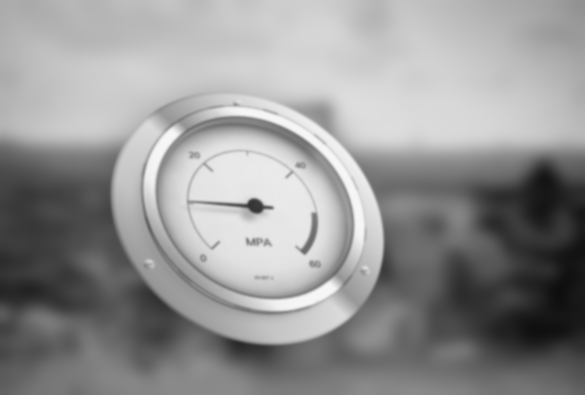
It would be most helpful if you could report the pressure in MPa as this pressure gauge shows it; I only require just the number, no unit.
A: 10
